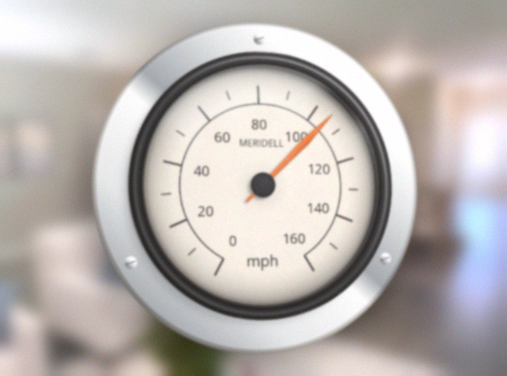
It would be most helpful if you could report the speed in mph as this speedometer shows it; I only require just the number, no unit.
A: 105
